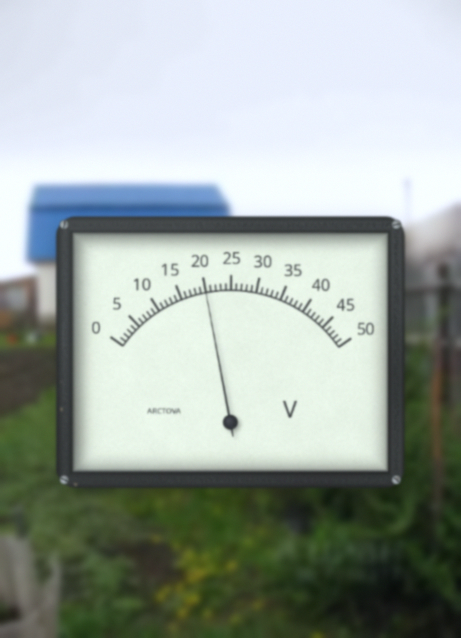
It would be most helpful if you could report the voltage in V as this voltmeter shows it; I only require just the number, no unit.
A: 20
